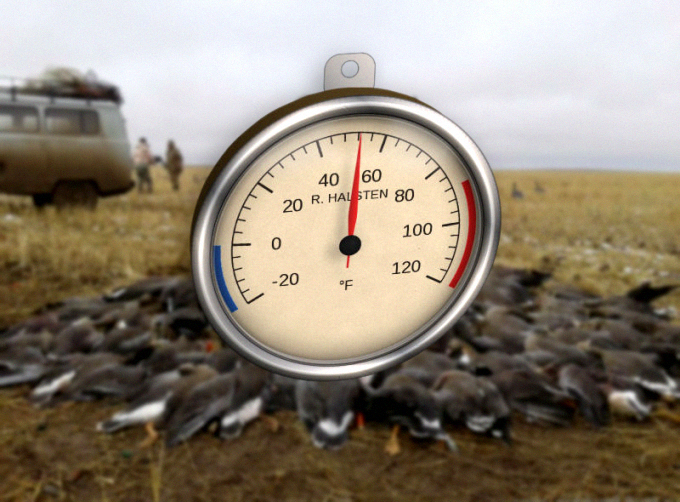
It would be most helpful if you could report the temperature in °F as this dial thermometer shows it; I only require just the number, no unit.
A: 52
